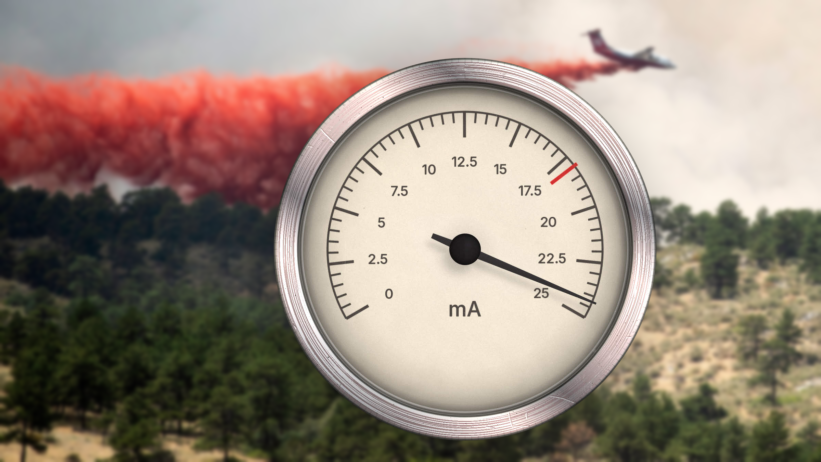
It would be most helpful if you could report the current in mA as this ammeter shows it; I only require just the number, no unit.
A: 24.25
